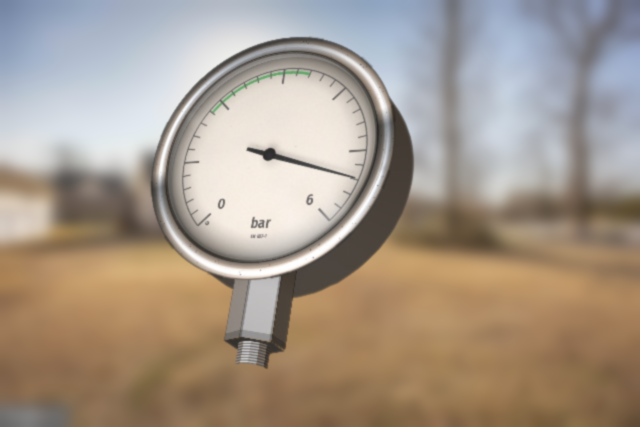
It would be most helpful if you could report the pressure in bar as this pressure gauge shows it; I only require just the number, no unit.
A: 5.4
